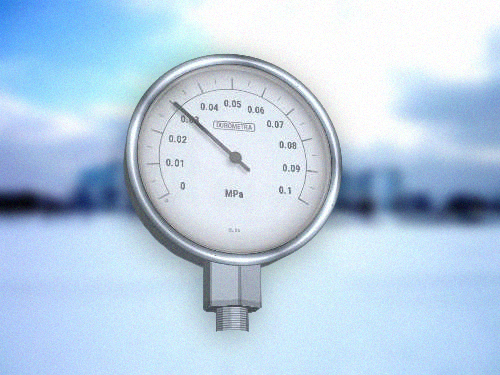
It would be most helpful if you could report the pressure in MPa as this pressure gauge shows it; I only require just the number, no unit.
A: 0.03
